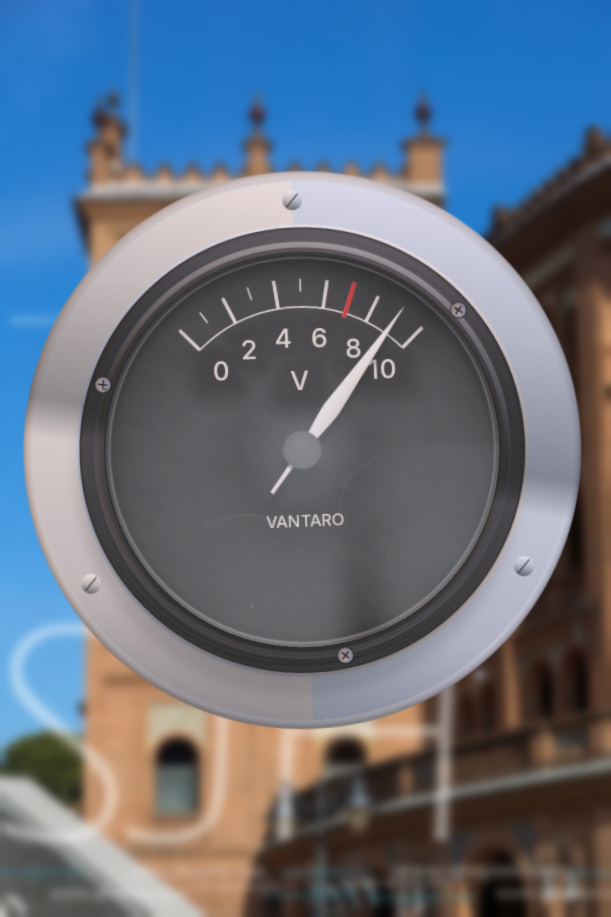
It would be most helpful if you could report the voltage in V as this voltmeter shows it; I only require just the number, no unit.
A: 9
